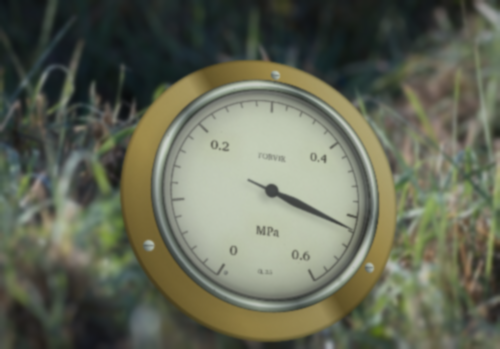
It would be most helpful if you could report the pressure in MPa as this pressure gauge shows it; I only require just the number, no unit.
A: 0.52
